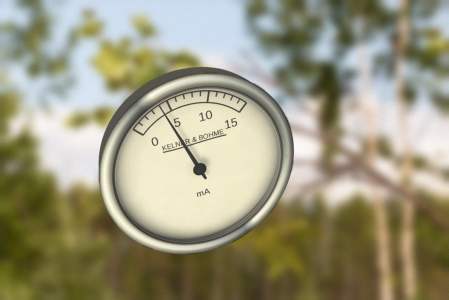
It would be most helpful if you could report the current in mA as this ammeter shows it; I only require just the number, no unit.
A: 4
